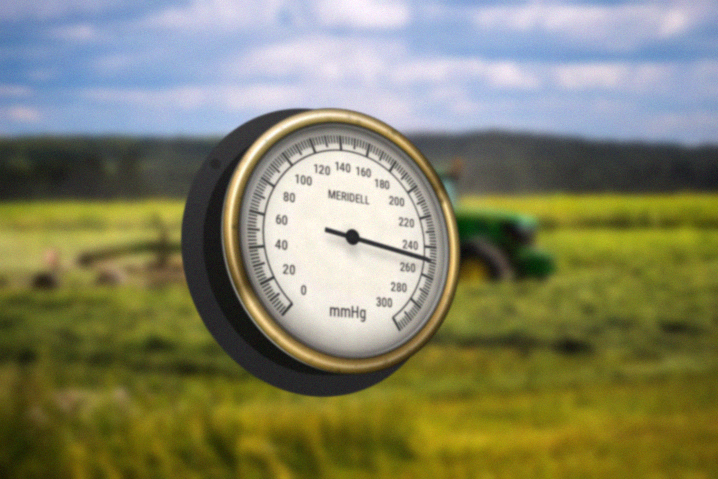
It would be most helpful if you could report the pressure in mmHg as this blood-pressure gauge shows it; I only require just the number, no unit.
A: 250
